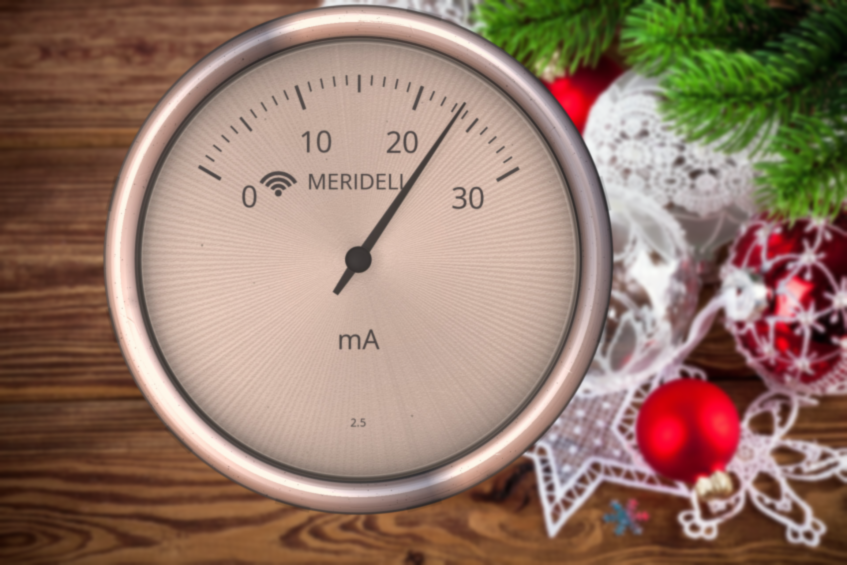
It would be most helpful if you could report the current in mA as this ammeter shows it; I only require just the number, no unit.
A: 23.5
